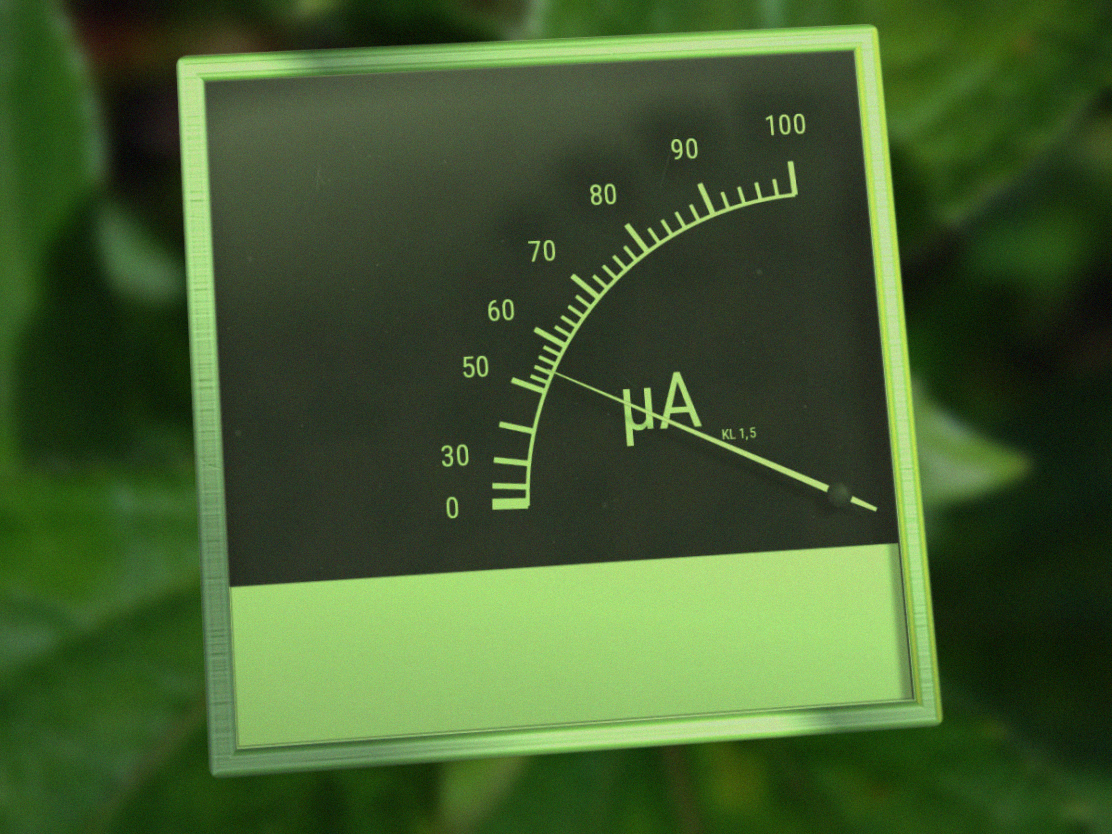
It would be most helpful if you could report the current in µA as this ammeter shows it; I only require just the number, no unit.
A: 54
